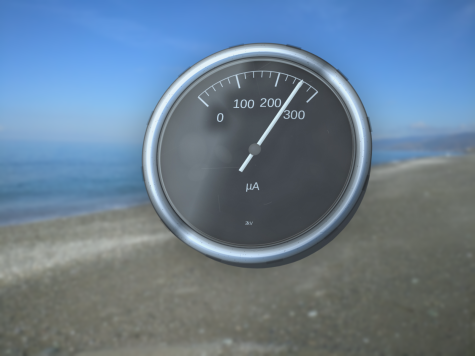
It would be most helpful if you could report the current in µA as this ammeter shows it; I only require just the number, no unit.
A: 260
